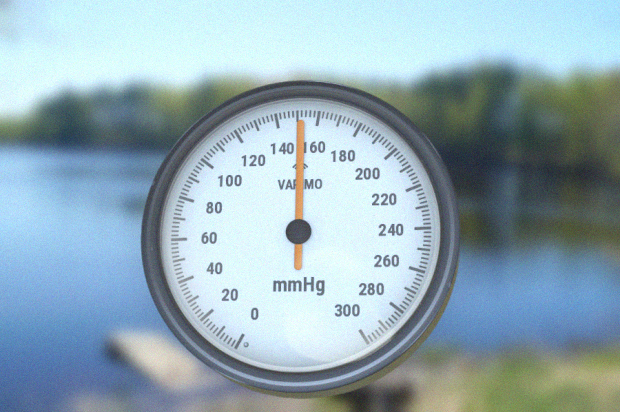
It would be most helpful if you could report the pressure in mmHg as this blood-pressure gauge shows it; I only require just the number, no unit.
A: 152
